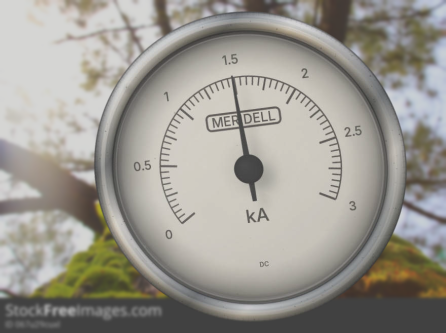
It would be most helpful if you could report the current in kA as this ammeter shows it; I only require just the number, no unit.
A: 1.5
